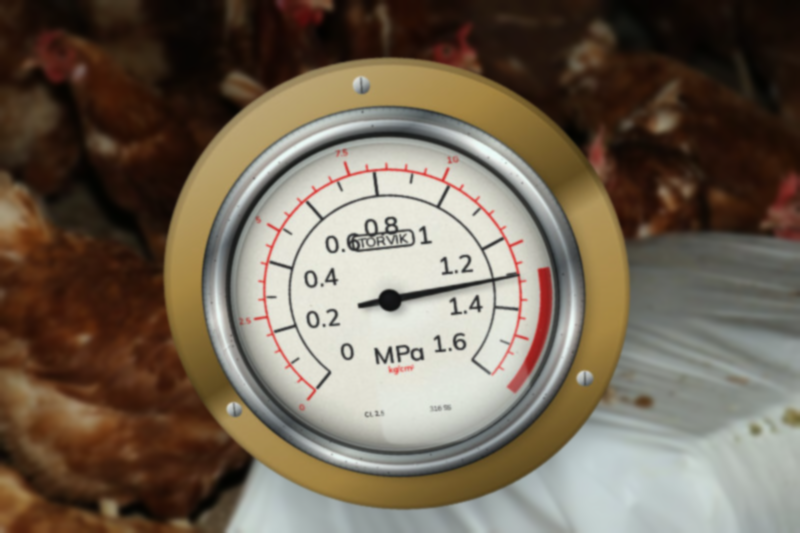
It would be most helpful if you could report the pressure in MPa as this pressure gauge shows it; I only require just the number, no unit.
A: 1.3
